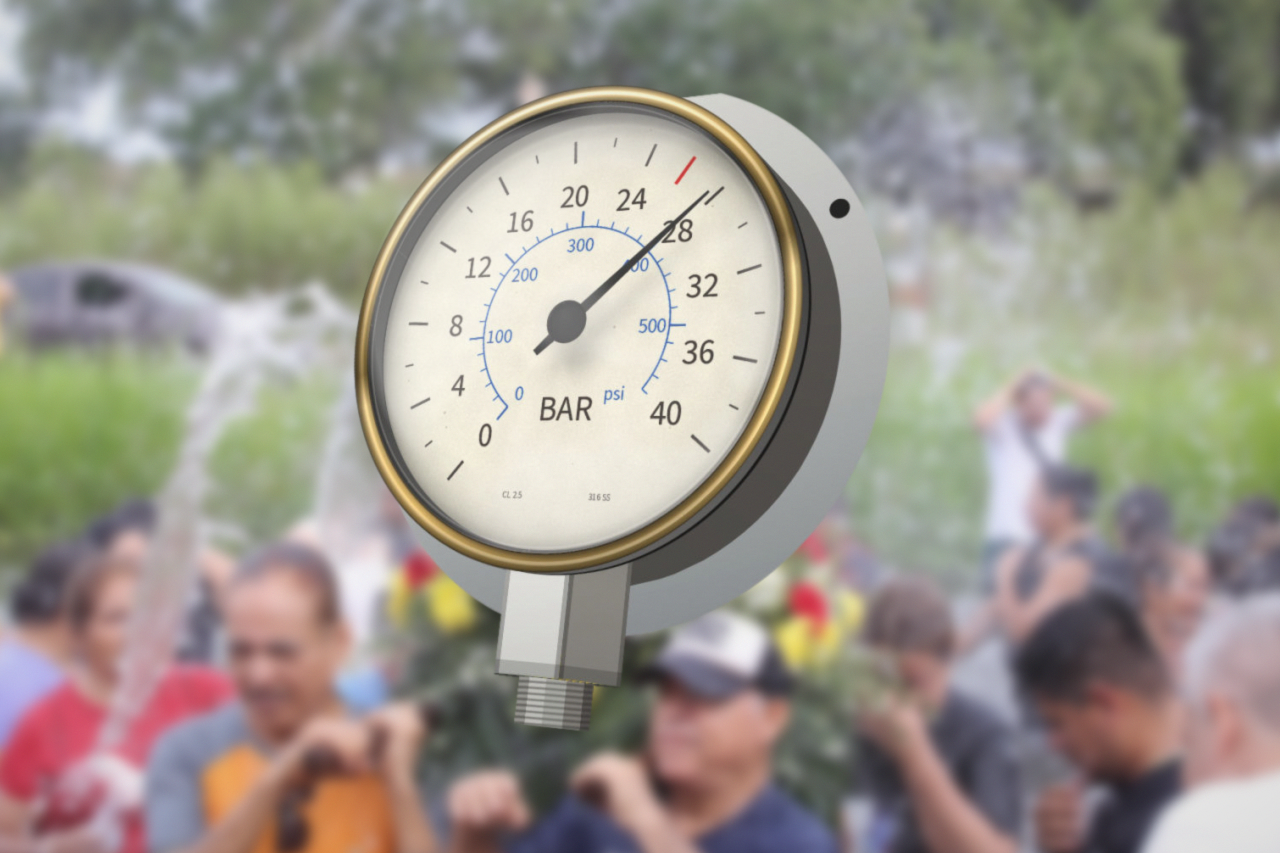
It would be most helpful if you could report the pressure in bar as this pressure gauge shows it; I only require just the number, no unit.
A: 28
